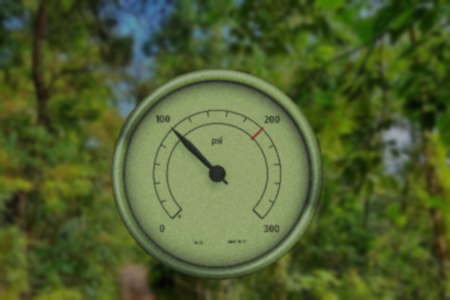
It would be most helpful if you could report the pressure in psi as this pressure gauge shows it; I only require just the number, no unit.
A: 100
